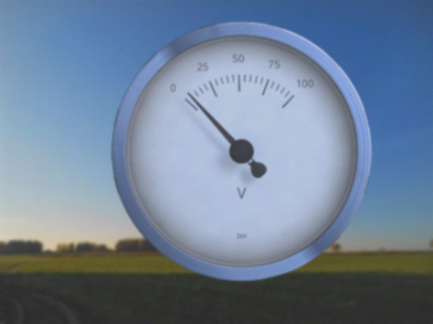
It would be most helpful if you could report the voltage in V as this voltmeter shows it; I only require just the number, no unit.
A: 5
